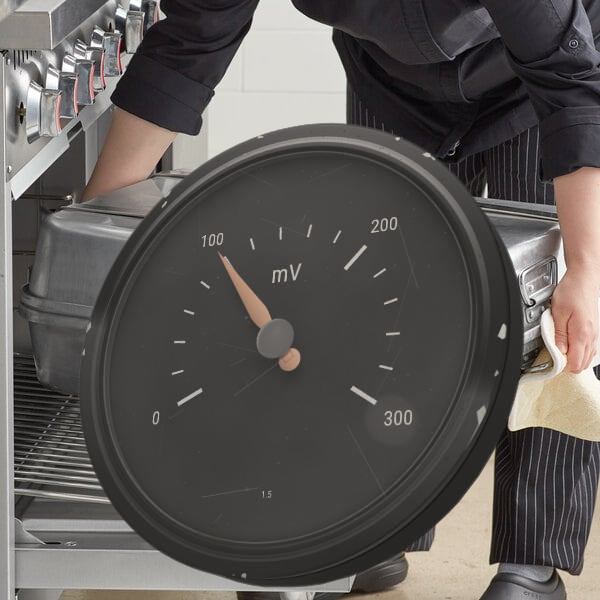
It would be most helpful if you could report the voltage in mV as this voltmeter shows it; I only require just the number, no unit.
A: 100
